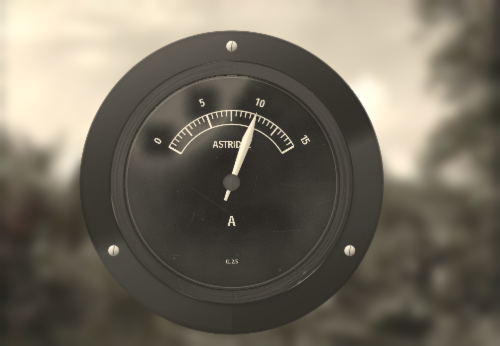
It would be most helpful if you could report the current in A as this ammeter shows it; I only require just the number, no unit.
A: 10
